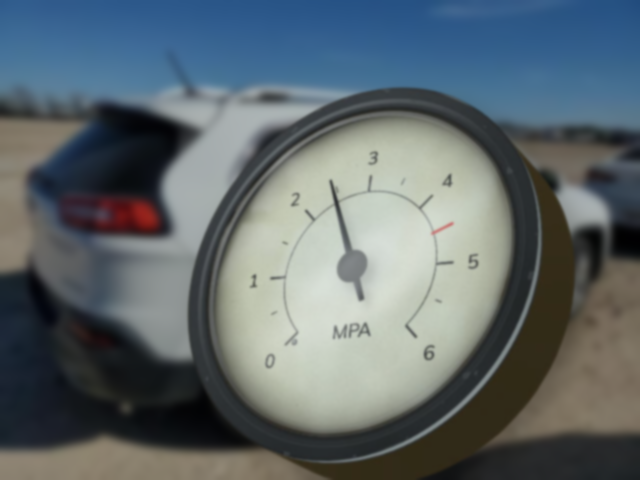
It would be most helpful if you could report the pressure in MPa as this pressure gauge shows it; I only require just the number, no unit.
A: 2.5
